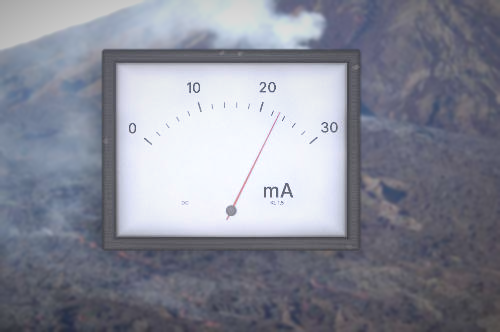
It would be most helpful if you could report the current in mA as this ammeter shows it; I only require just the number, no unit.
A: 23
